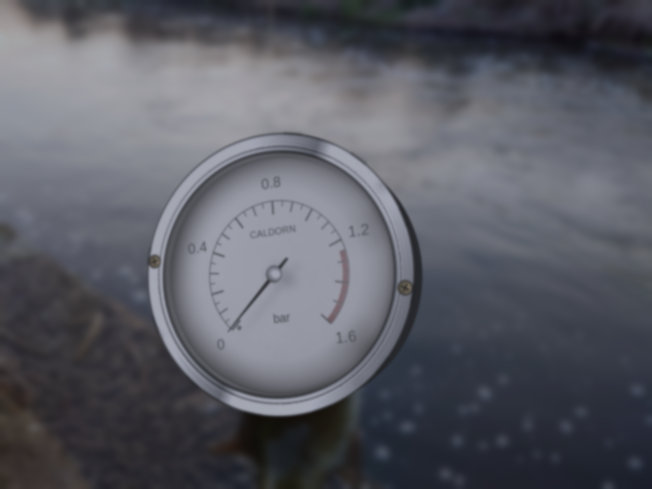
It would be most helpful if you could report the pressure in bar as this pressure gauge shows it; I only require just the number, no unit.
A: 0
